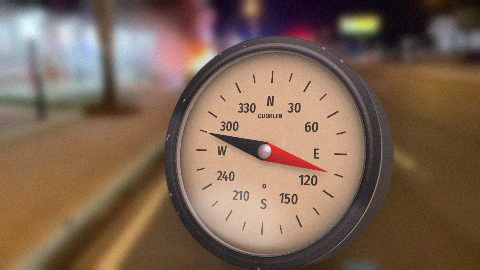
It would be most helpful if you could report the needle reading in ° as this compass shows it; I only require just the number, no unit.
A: 105
